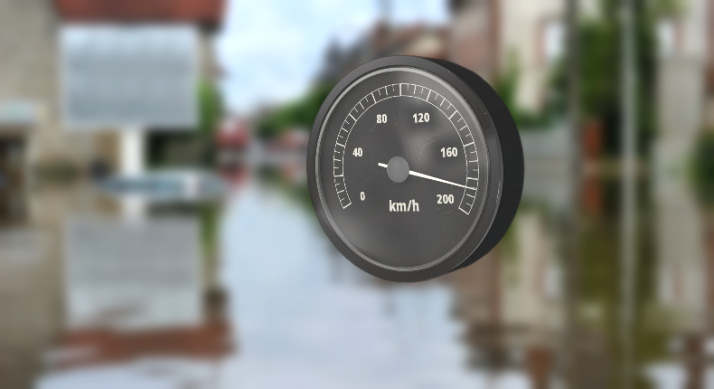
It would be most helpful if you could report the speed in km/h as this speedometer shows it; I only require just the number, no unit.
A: 185
